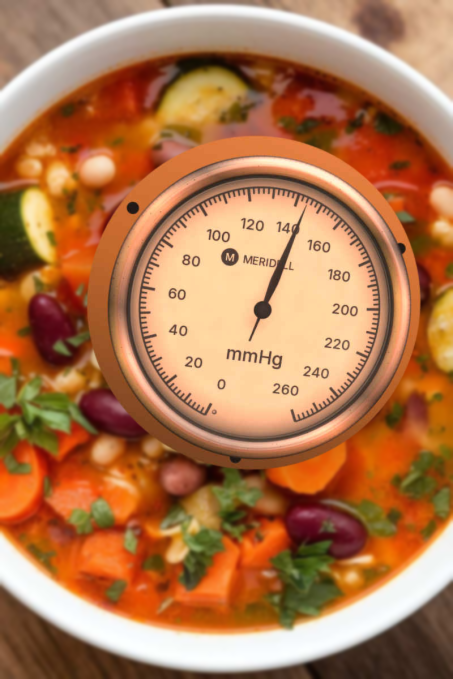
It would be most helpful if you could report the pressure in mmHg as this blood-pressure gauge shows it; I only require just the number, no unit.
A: 144
